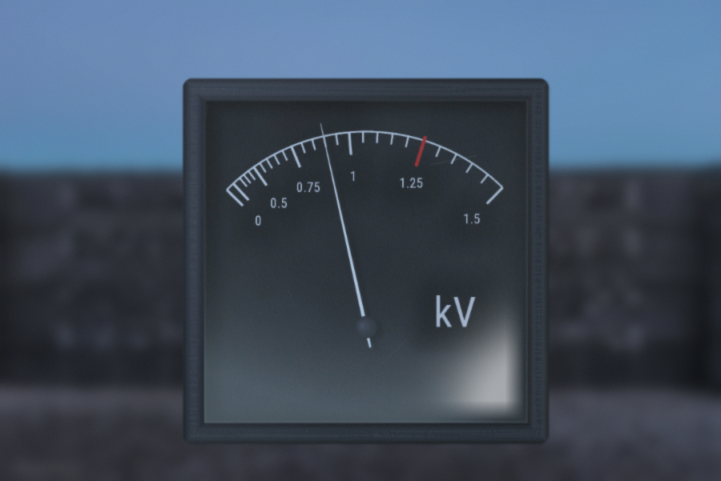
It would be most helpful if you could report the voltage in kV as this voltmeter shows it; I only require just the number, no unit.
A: 0.9
